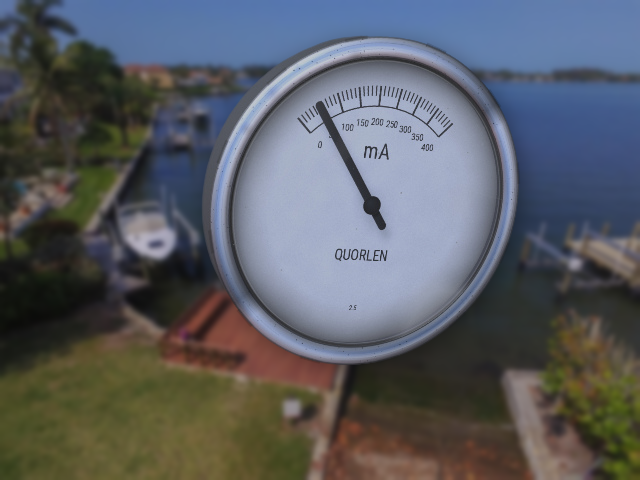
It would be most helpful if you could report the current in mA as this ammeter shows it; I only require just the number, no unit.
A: 50
